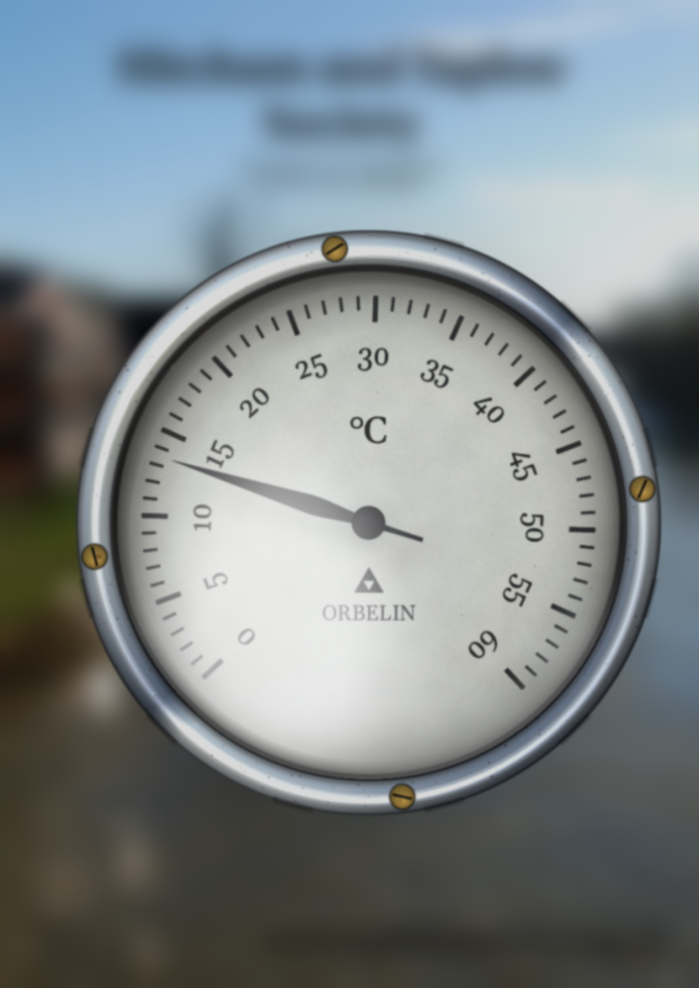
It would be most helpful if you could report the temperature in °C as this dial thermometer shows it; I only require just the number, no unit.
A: 13.5
